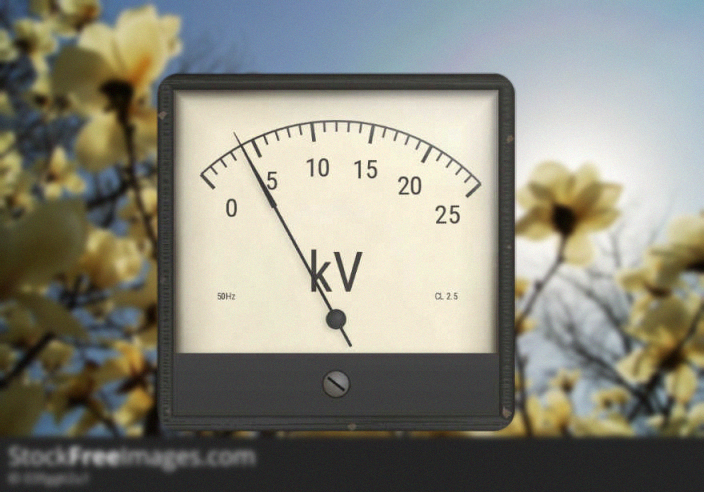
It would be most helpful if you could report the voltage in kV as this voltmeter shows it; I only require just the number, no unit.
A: 4
